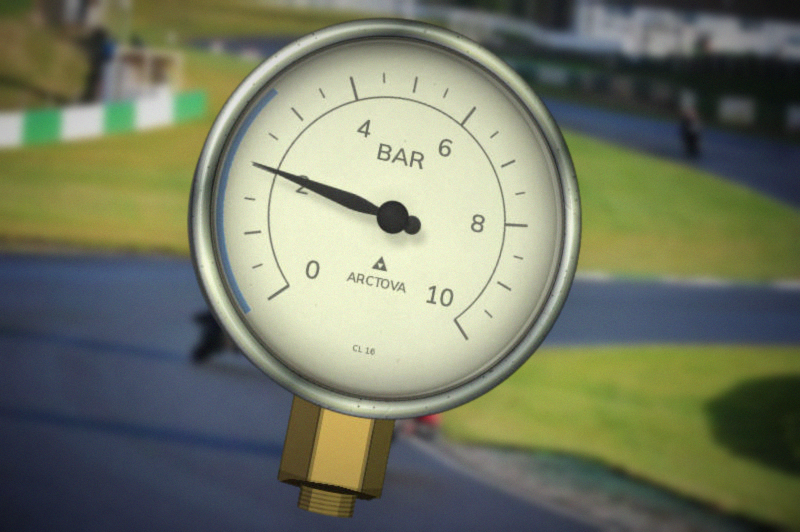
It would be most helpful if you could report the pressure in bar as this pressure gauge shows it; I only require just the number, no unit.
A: 2
